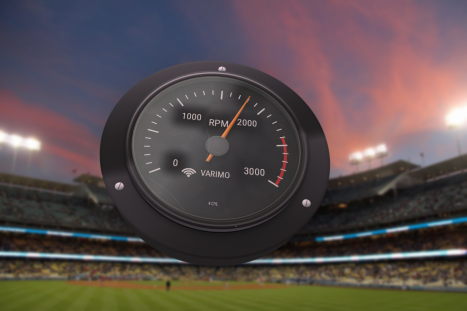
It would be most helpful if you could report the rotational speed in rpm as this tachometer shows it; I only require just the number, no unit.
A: 1800
